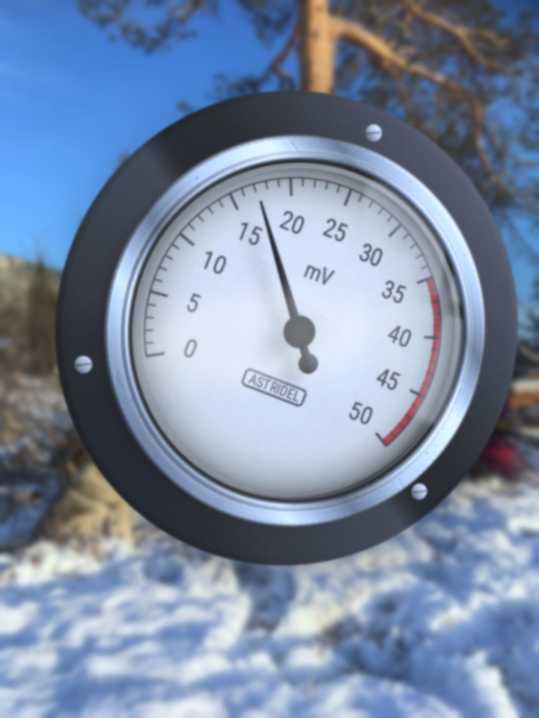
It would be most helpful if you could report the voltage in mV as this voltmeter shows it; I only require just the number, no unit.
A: 17
